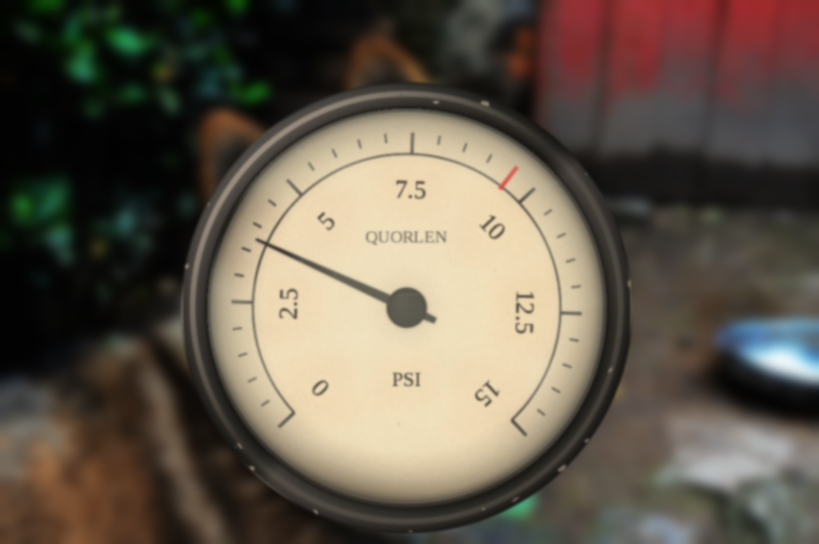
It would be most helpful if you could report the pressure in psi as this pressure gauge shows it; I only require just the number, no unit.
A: 3.75
